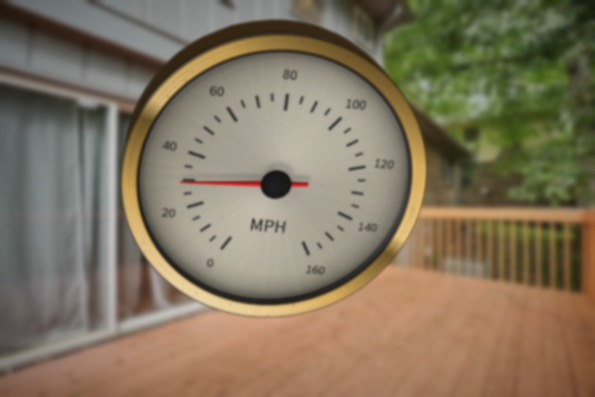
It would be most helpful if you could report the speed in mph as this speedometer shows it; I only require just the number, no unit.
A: 30
